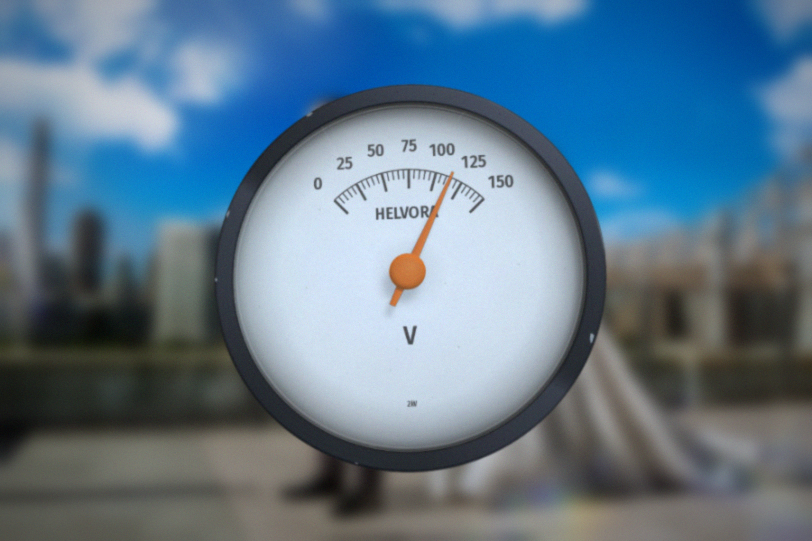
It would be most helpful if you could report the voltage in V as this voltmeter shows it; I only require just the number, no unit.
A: 115
